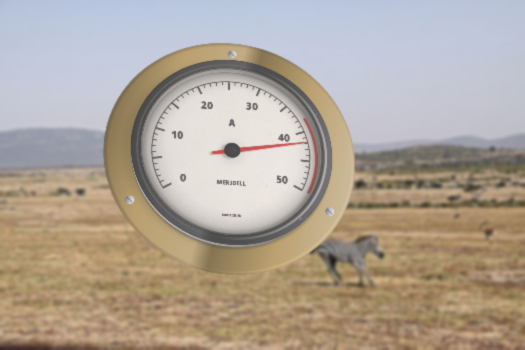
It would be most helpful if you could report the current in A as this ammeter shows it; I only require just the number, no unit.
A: 42
